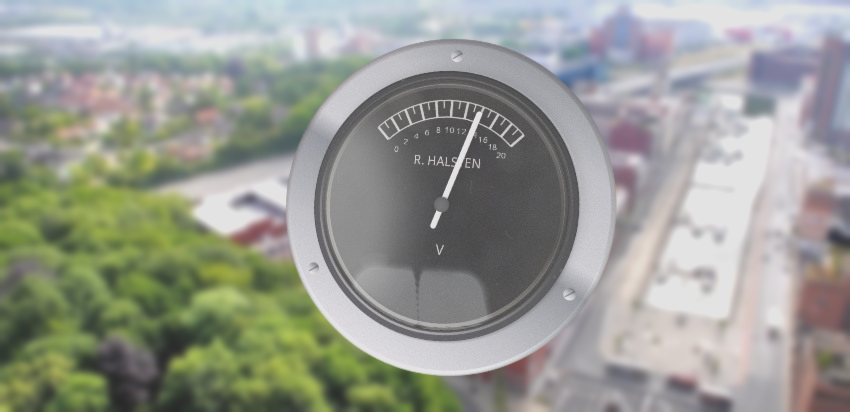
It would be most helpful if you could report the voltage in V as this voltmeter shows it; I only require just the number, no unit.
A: 14
